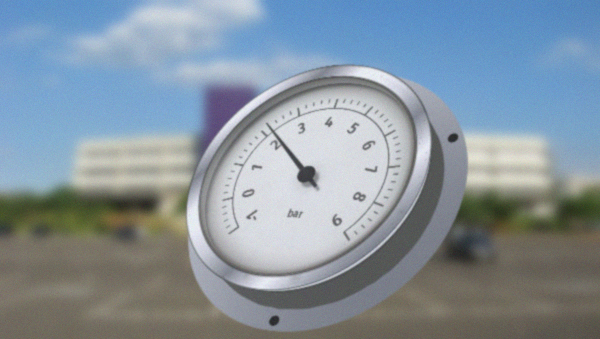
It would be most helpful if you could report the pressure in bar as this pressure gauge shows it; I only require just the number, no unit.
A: 2.2
